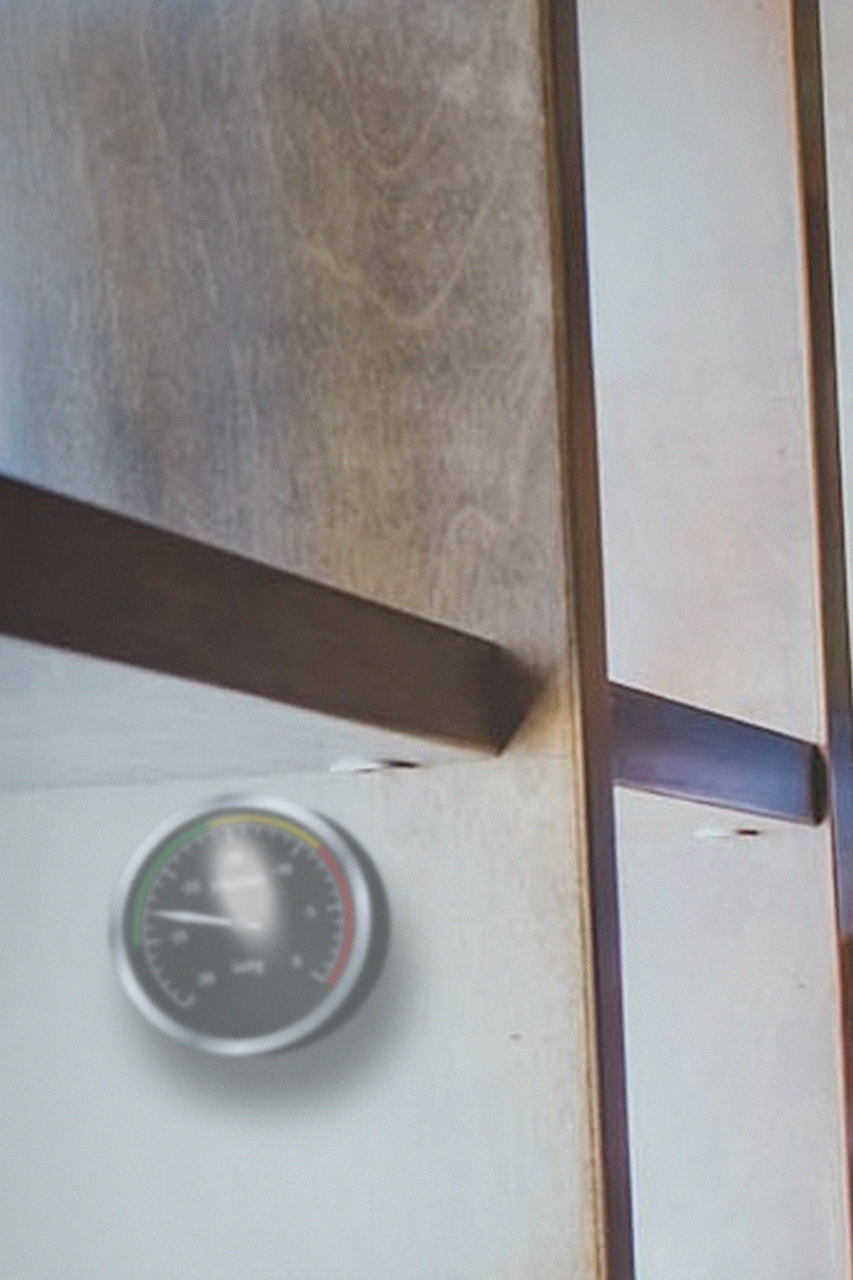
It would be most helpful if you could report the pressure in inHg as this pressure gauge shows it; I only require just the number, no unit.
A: -23
